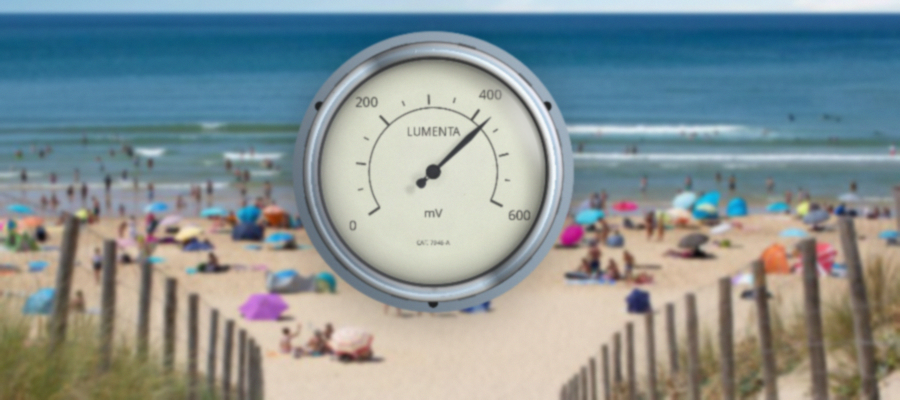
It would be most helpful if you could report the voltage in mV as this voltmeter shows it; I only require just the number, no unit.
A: 425
